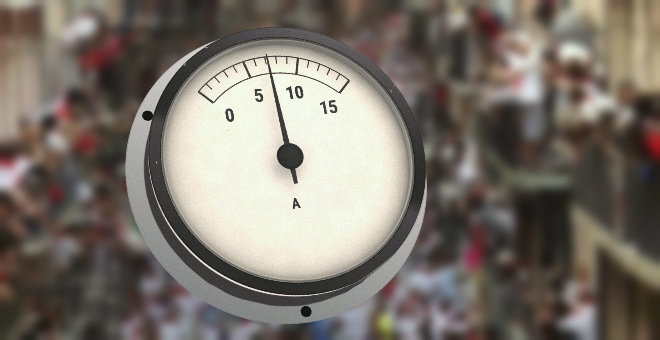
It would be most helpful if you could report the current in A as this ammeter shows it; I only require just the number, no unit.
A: 7
